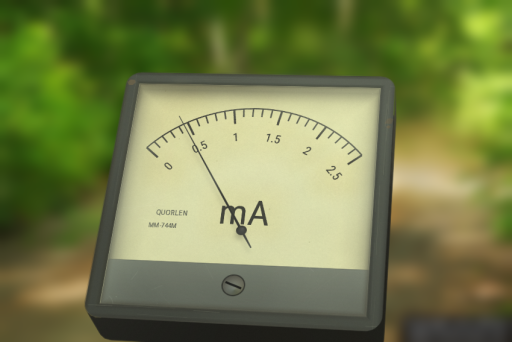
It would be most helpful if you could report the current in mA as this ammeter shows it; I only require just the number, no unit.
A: 0.45
